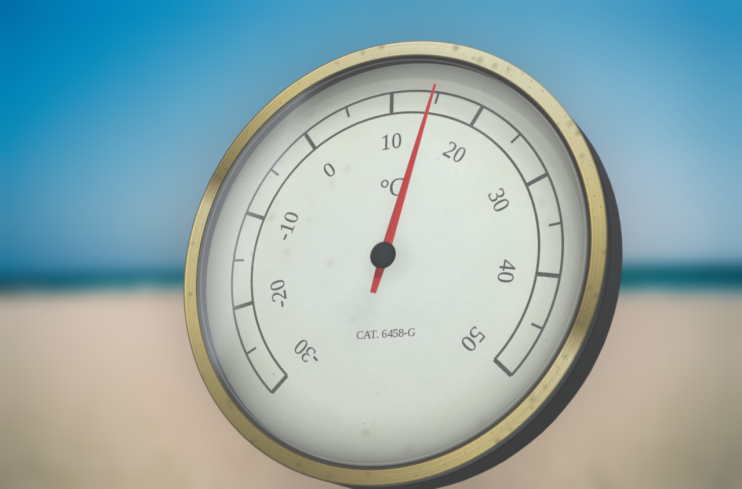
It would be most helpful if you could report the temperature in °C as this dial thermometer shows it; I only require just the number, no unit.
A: 15
